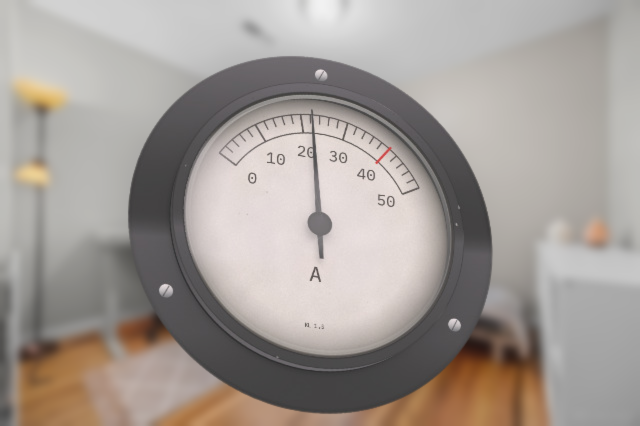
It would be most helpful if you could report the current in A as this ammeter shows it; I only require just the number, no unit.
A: 22
